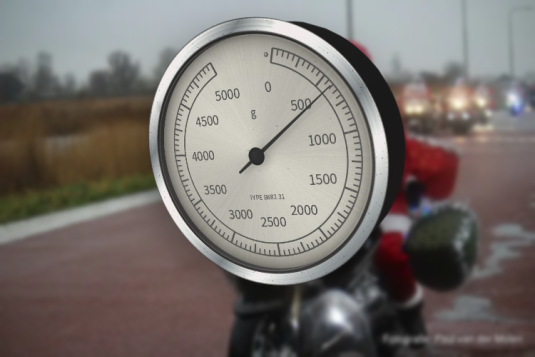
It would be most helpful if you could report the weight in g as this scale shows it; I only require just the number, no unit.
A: 600
